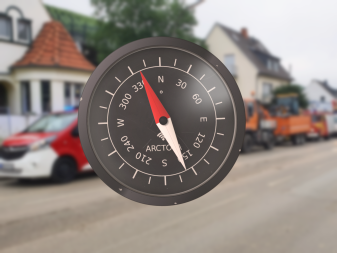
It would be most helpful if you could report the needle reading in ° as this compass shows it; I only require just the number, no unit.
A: 337.5
